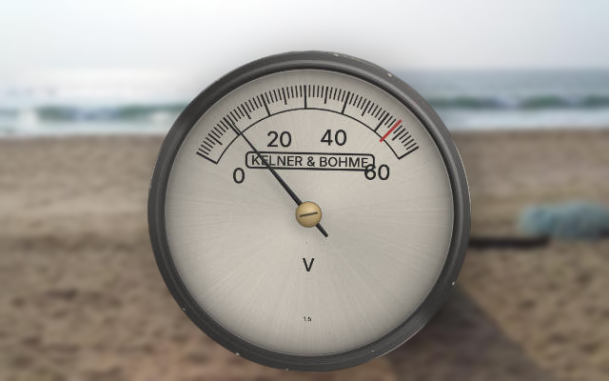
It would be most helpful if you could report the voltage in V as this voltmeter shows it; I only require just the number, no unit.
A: 11
